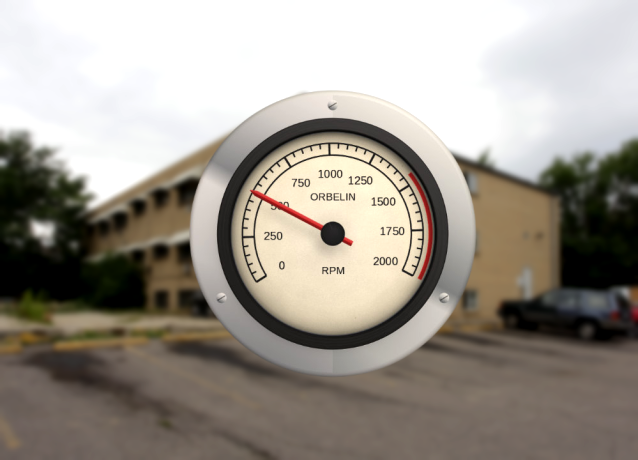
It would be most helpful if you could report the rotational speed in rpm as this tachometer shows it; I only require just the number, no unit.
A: 500
